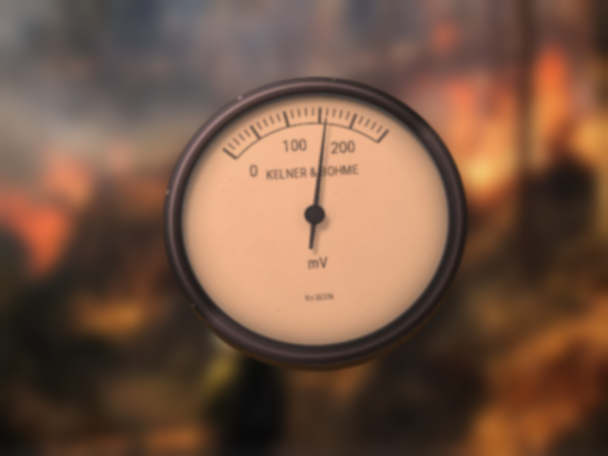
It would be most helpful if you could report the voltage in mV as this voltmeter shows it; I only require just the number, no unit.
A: 160
